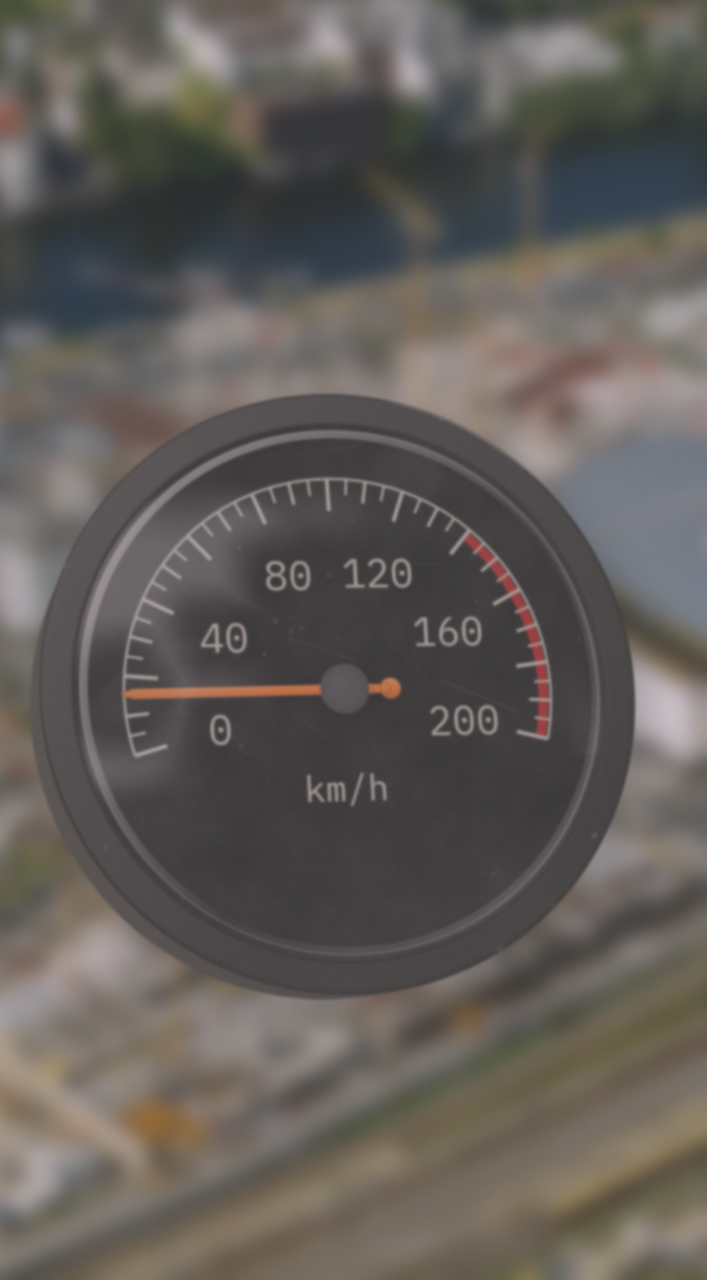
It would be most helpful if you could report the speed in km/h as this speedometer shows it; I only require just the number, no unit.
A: 15
